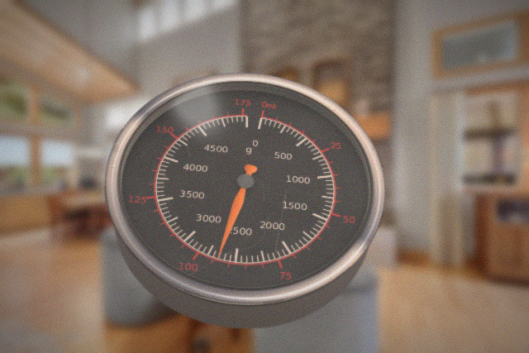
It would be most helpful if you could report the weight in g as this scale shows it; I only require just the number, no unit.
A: 2650
